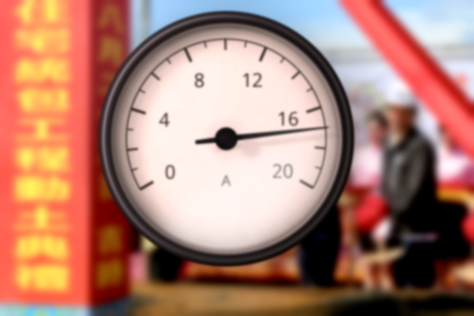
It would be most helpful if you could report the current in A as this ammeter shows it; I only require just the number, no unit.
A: 17
